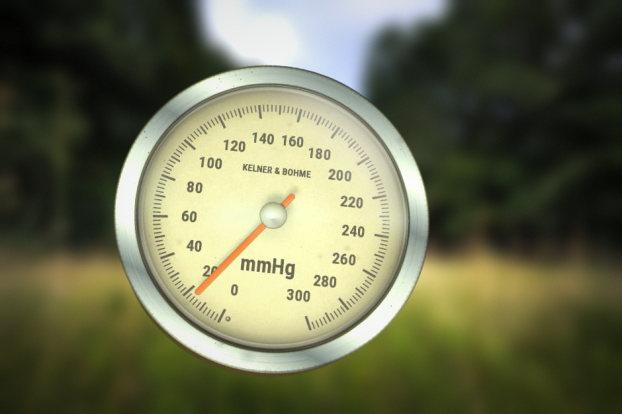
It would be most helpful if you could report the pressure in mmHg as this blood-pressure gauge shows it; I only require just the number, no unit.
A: 16
